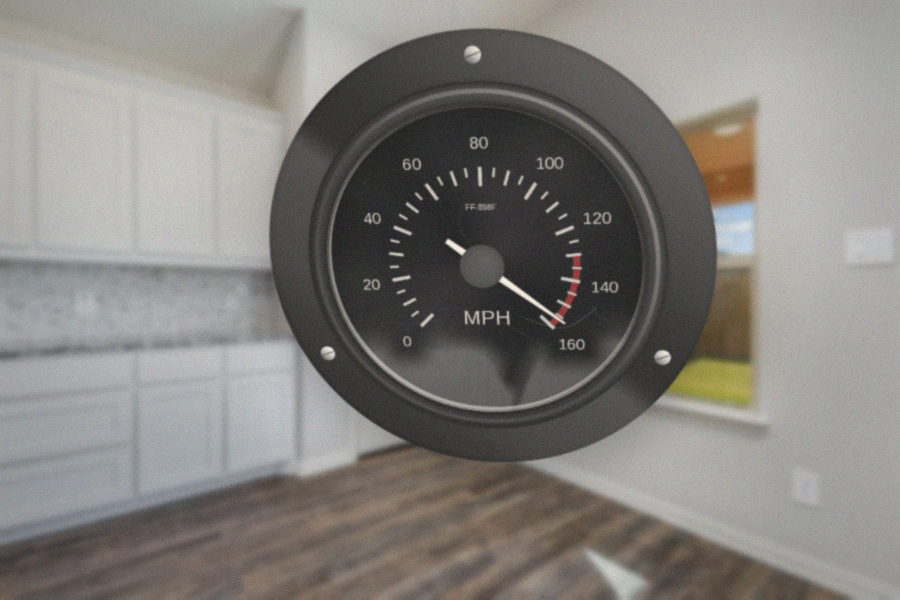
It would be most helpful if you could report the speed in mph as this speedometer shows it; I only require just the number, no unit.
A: 155
